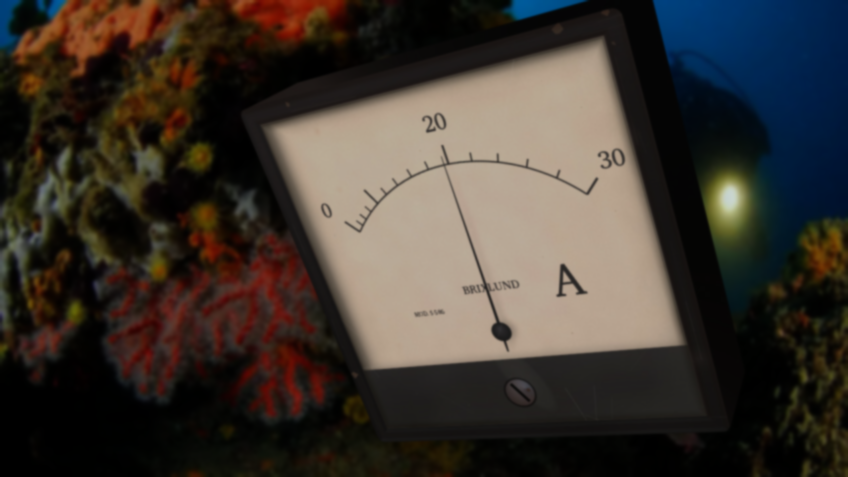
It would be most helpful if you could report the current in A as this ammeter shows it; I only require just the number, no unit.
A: 20
